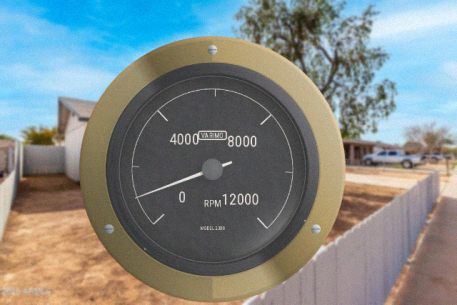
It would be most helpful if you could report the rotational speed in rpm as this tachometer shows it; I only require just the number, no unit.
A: 1000
